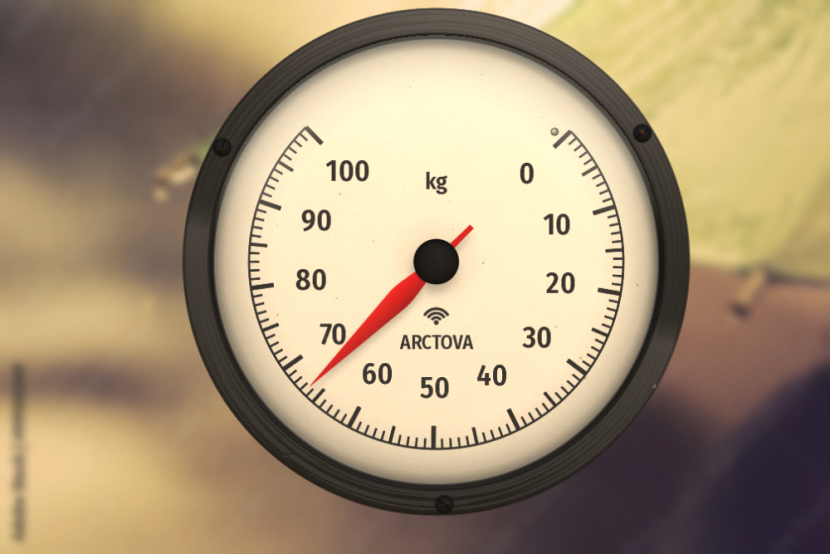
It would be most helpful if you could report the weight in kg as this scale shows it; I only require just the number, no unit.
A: 66.5
